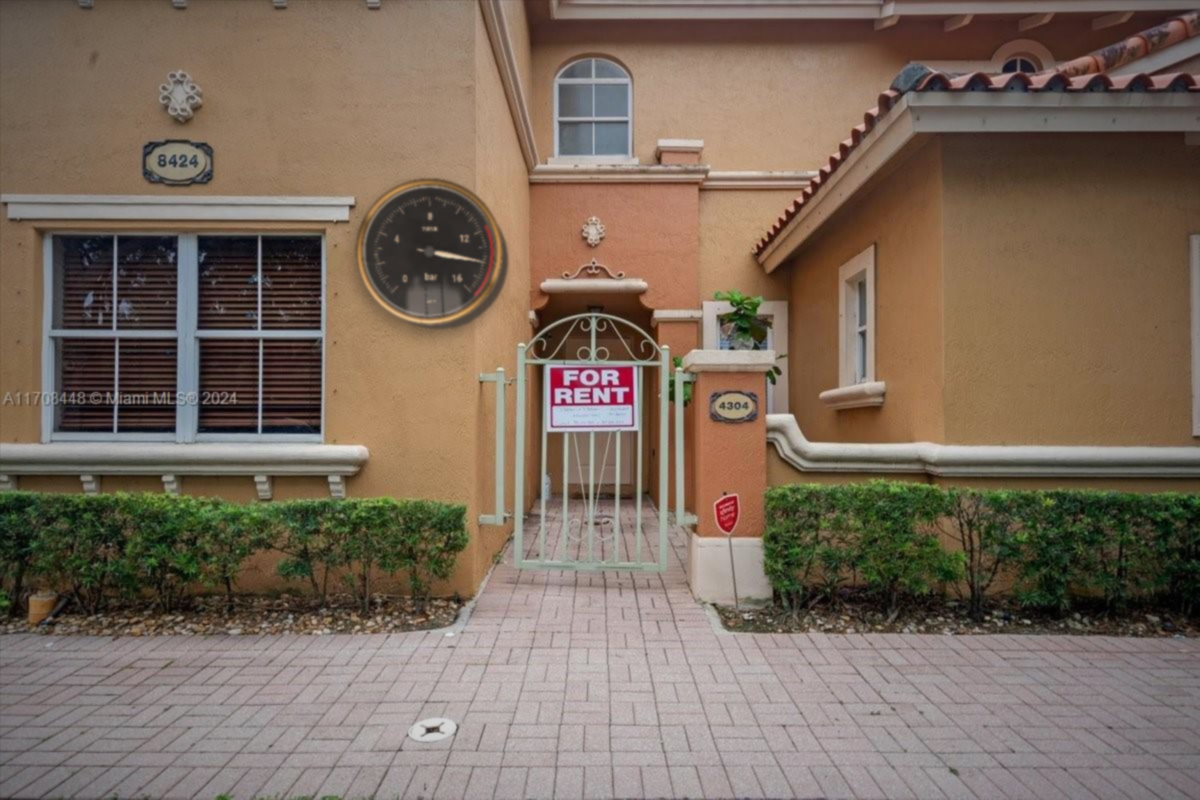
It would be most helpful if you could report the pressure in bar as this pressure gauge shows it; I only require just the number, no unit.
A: 14
